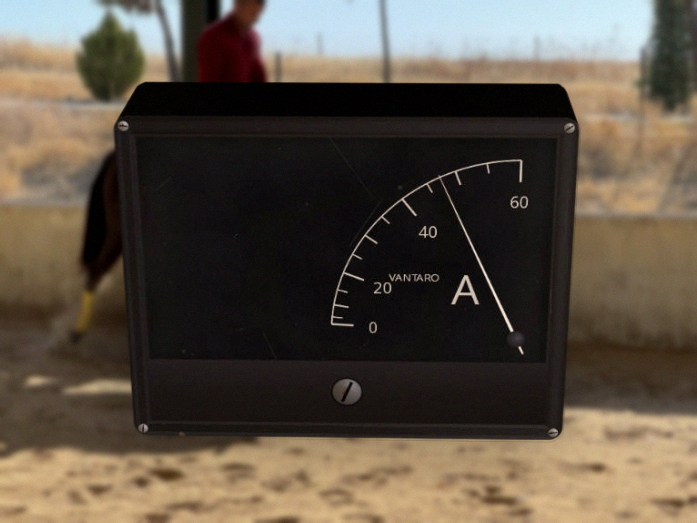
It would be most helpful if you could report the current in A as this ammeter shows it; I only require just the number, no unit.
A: 47.5
